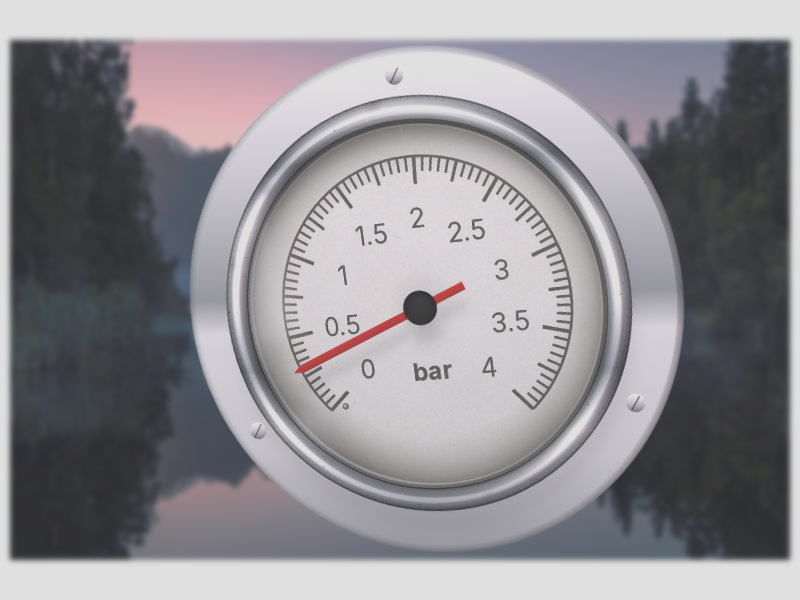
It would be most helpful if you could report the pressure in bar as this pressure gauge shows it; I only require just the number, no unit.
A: 0.3
